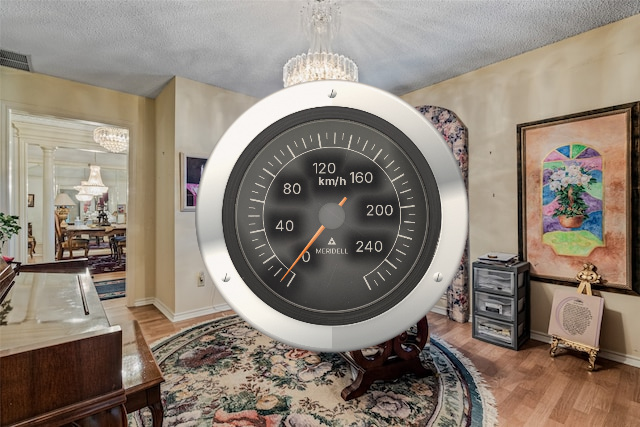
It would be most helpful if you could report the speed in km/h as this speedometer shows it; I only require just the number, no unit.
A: 5
